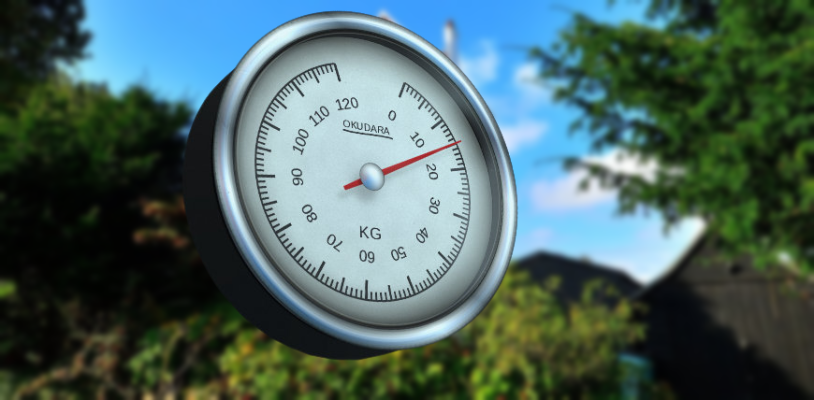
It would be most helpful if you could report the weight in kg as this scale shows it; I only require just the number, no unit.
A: 15
